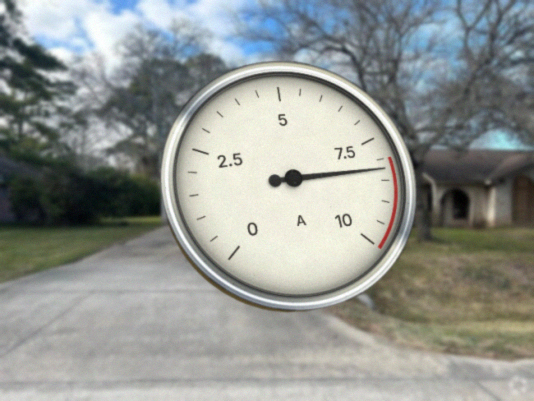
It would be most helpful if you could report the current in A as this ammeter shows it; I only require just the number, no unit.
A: 8.25
